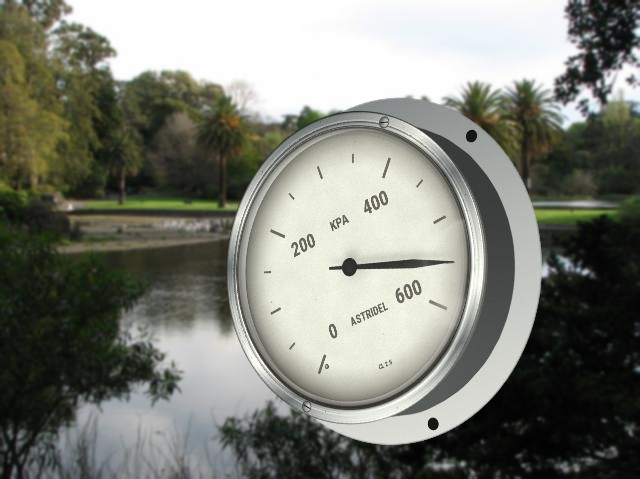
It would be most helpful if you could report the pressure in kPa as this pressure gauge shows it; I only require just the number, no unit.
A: 550
